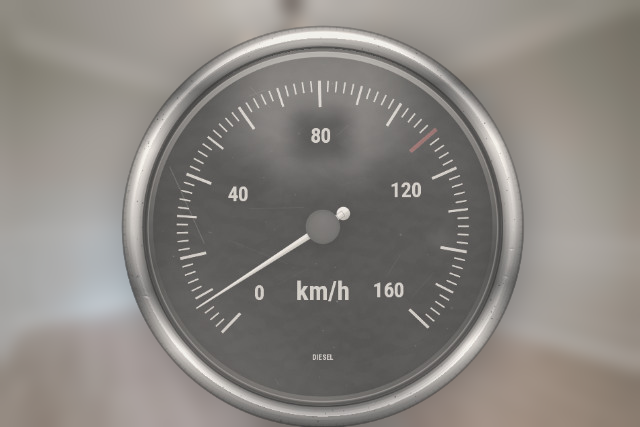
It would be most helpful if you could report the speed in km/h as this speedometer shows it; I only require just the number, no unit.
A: 8
